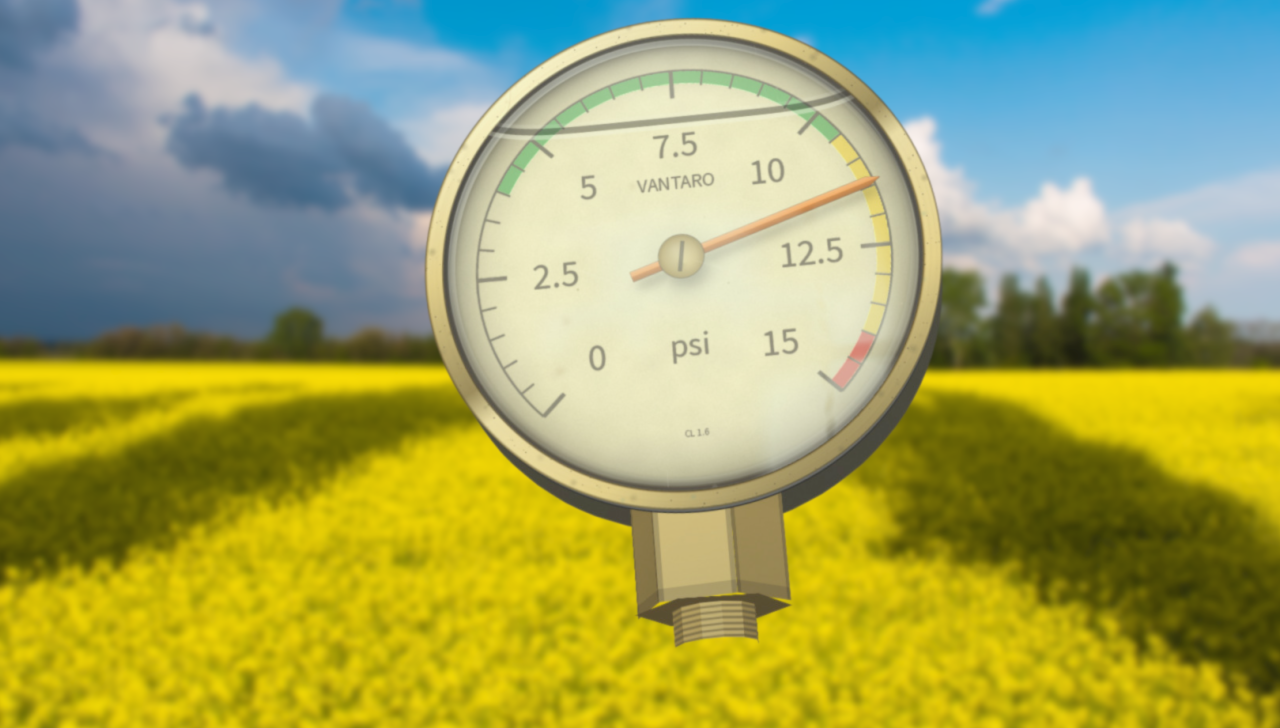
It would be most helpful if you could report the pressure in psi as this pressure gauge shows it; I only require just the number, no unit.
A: 11.5
